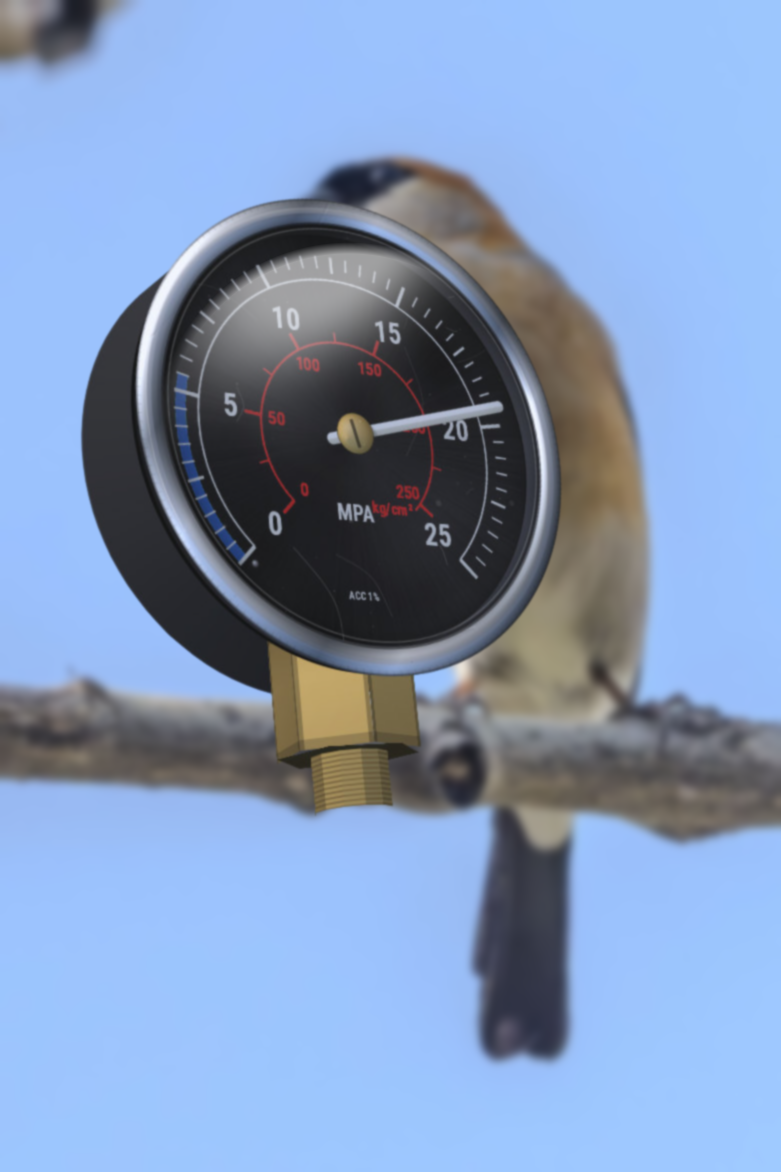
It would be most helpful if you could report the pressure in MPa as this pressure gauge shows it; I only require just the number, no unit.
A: 19.5
